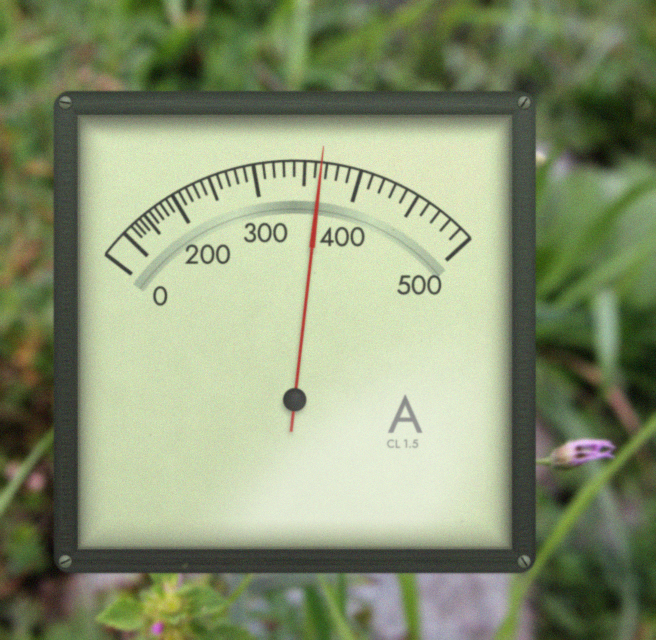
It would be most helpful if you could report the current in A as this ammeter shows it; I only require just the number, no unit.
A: 365
